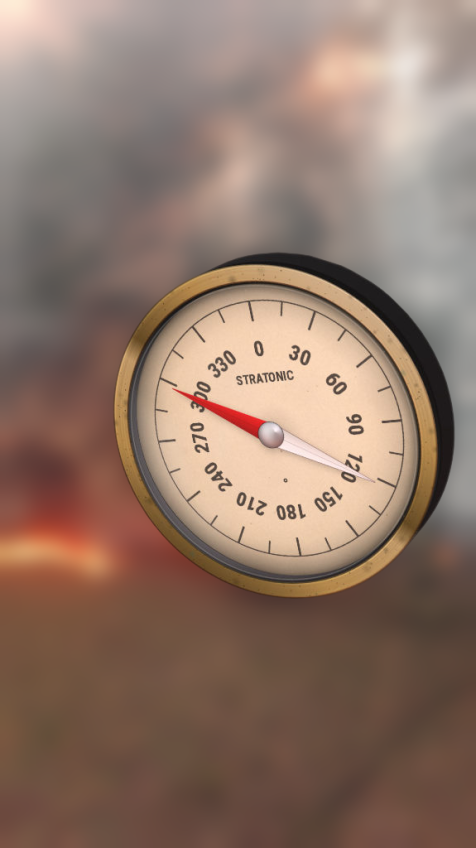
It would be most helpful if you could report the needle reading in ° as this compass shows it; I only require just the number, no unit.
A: 300
